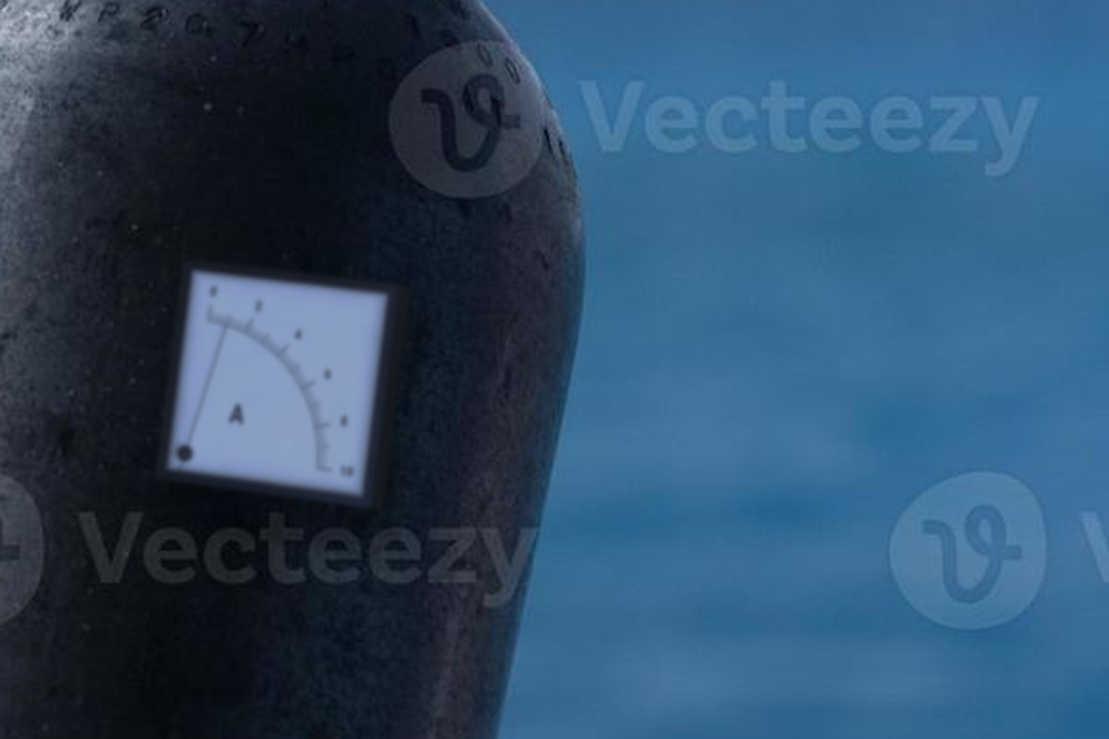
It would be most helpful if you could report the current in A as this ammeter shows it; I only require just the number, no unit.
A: 1
